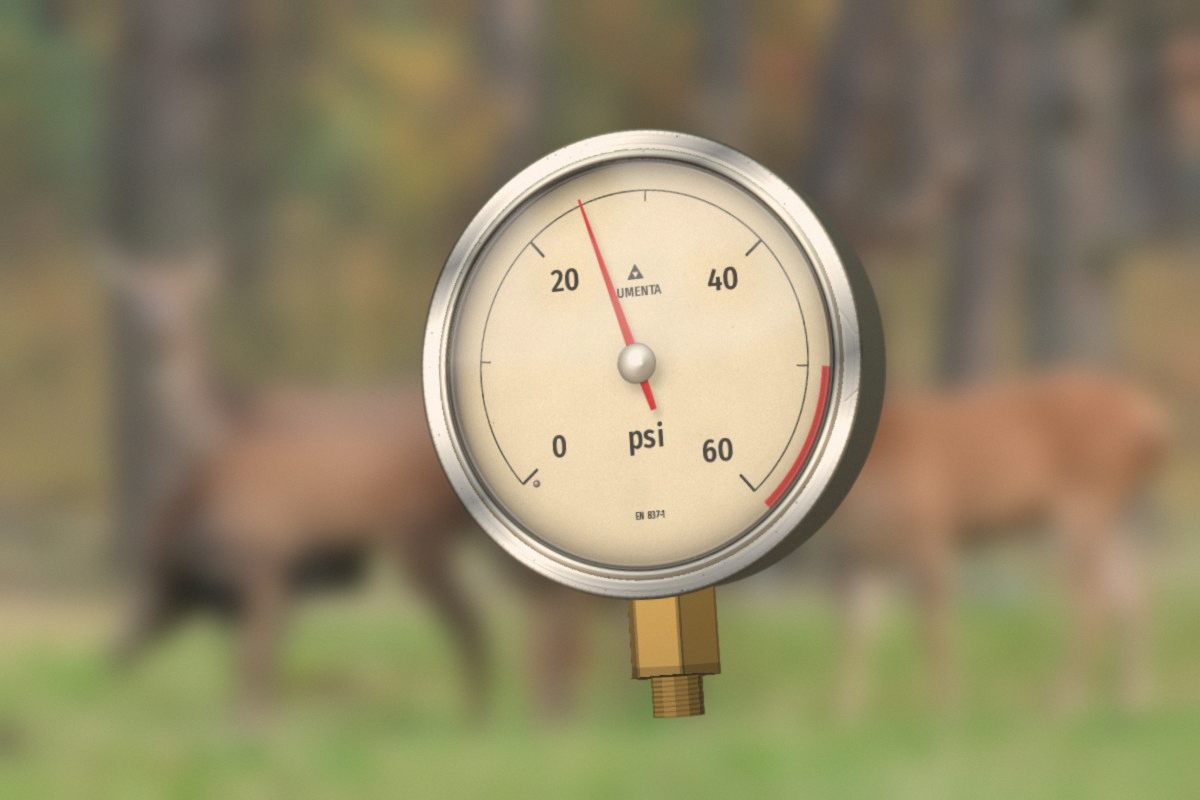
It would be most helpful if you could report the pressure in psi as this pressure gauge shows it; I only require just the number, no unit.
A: 25
